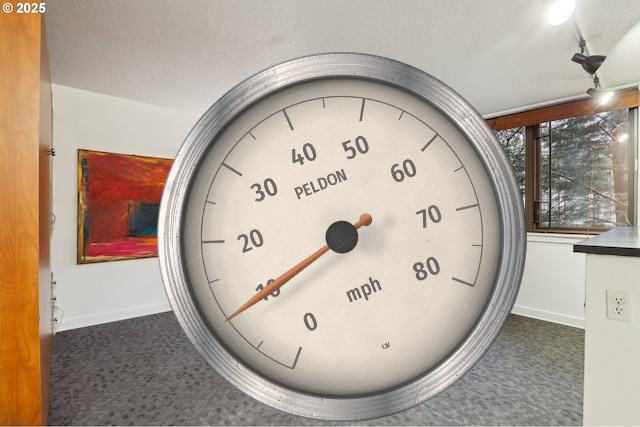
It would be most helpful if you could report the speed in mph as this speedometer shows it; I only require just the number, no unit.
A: 10
